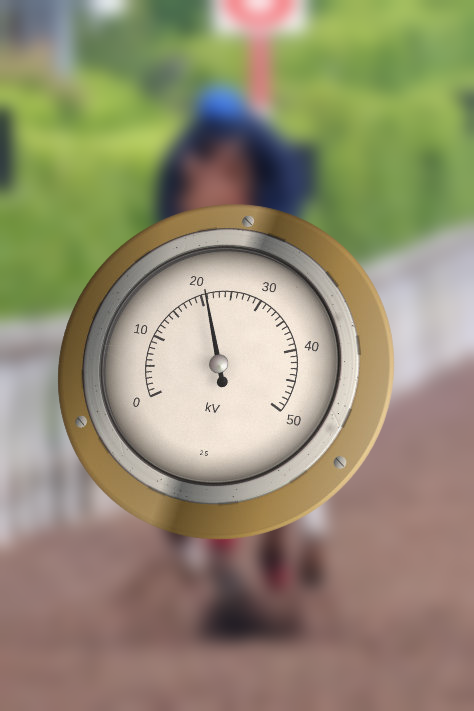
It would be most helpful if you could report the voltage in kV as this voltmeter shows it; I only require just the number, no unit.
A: 21
